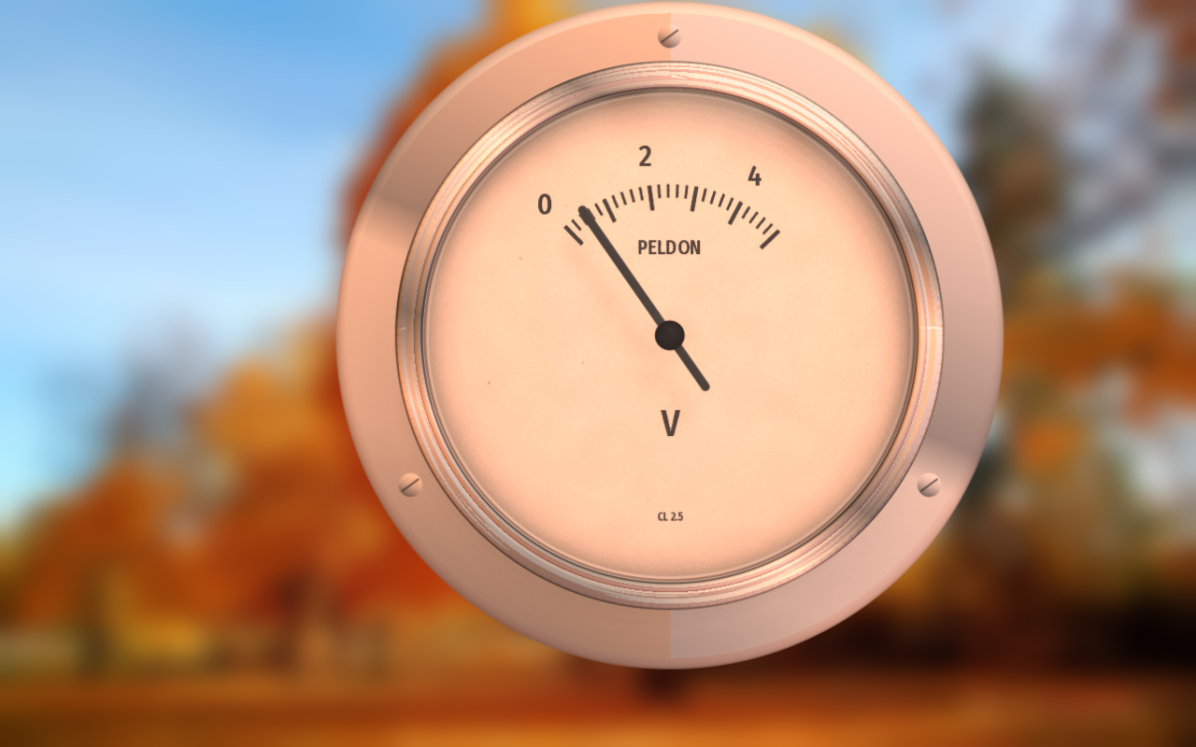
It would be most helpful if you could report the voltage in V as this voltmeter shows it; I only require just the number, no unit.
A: 0.5
